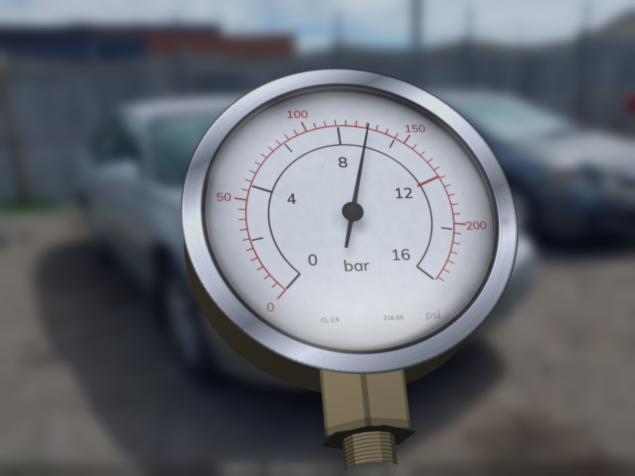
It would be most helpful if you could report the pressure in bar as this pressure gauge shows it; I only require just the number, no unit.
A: 9
